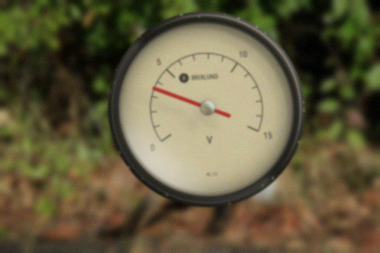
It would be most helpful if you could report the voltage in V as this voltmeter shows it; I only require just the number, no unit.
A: 3.5
